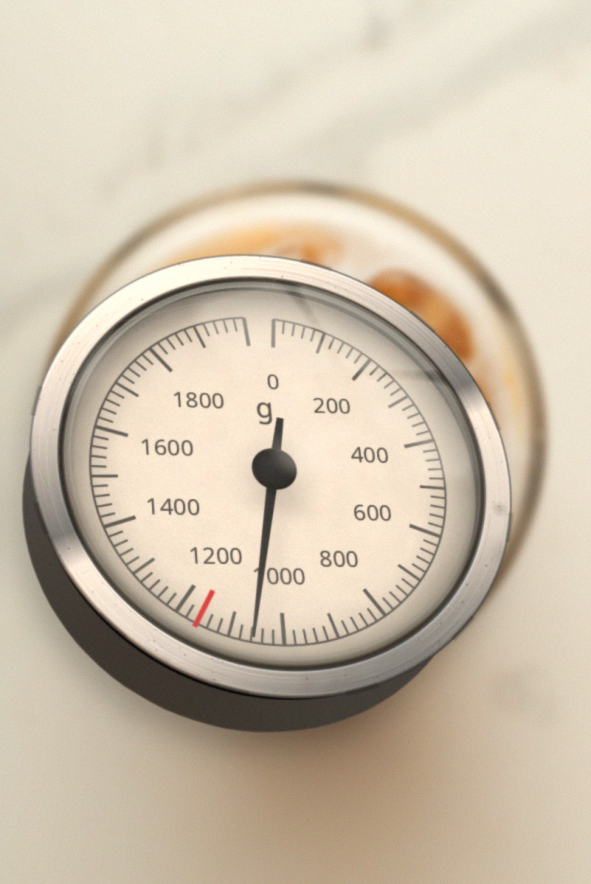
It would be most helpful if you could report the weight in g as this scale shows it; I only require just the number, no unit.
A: 1060
